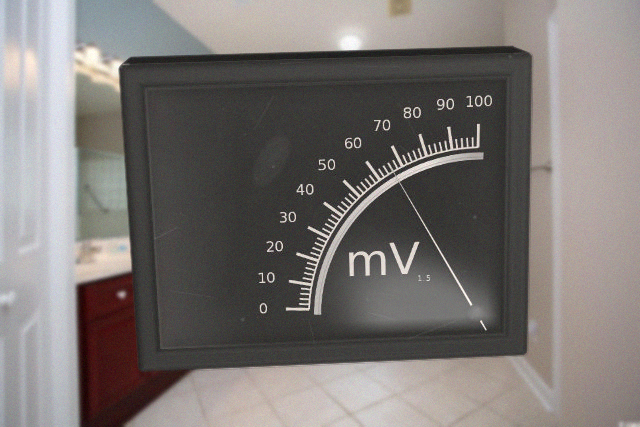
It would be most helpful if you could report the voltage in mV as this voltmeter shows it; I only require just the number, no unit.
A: 66
